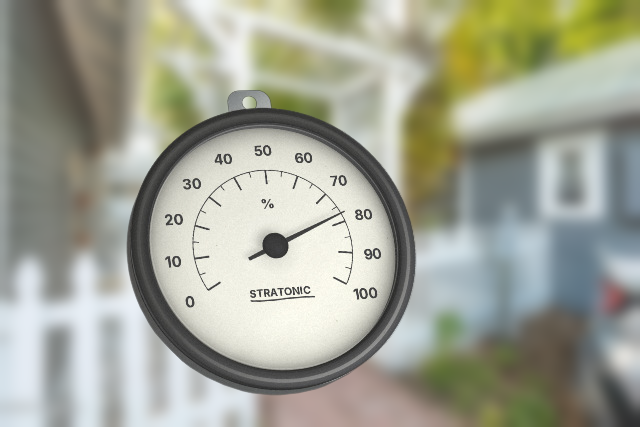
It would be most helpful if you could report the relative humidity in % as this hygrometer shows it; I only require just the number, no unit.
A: 77.5
